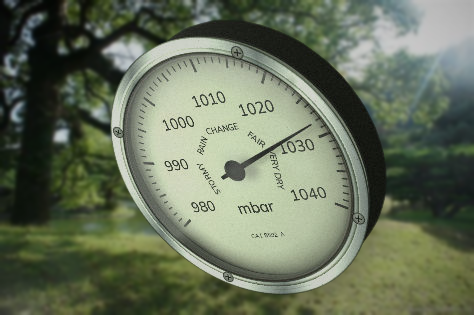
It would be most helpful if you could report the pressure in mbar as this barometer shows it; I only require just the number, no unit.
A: 1028
